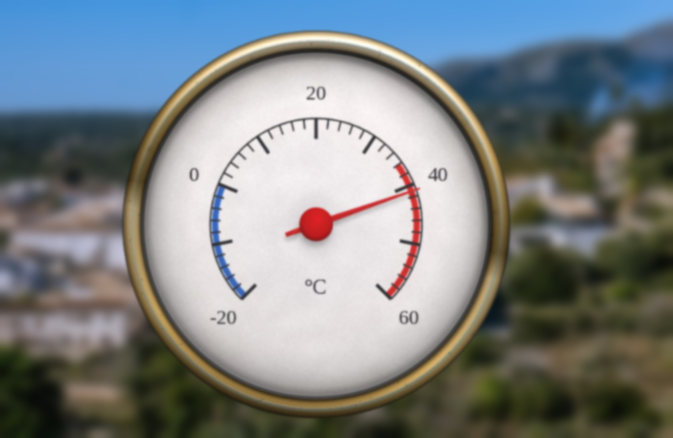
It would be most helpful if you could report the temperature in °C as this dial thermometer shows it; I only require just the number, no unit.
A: 41
